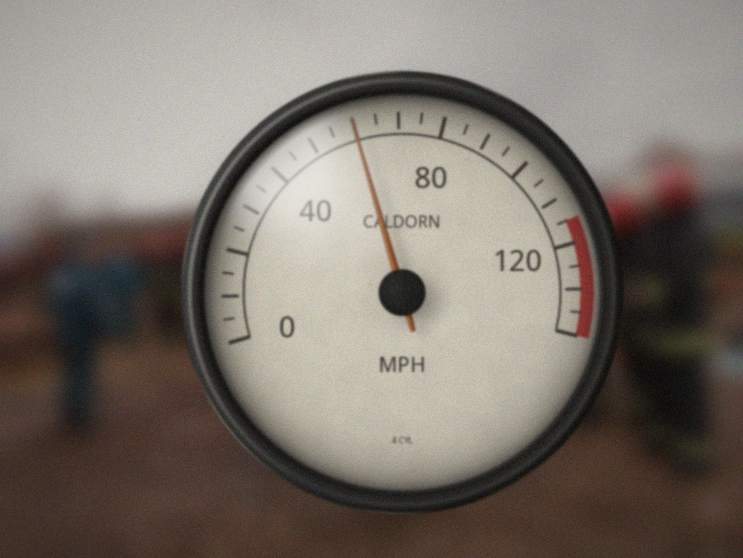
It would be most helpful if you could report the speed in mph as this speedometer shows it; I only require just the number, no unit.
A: 60
